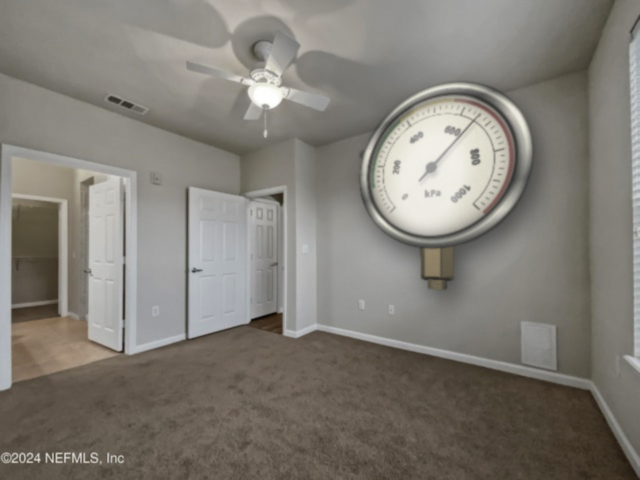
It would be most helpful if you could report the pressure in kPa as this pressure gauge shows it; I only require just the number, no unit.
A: 660
